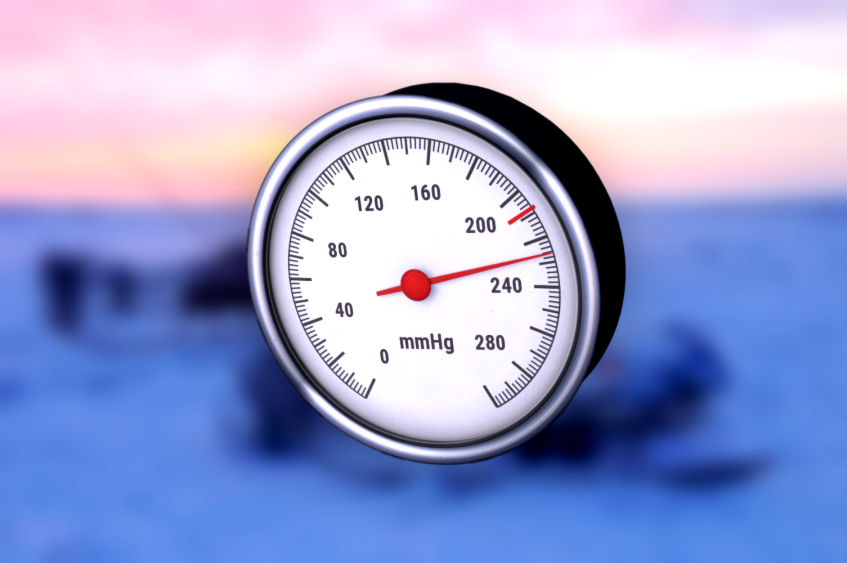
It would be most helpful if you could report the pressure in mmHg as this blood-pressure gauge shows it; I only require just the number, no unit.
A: 226
